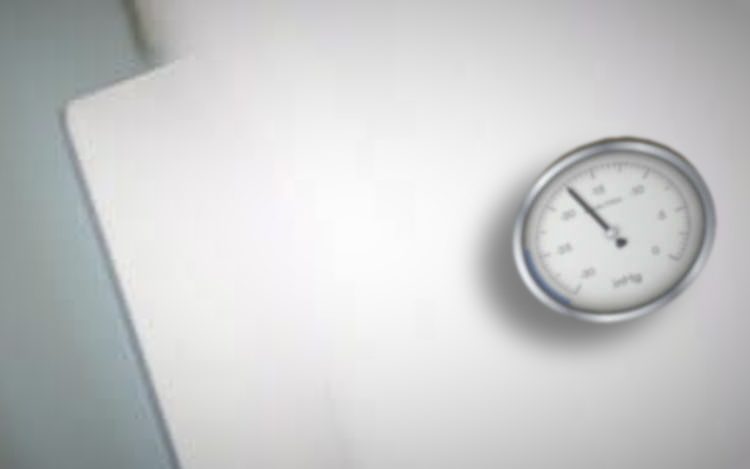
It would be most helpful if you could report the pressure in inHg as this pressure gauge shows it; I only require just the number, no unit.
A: -17.5
